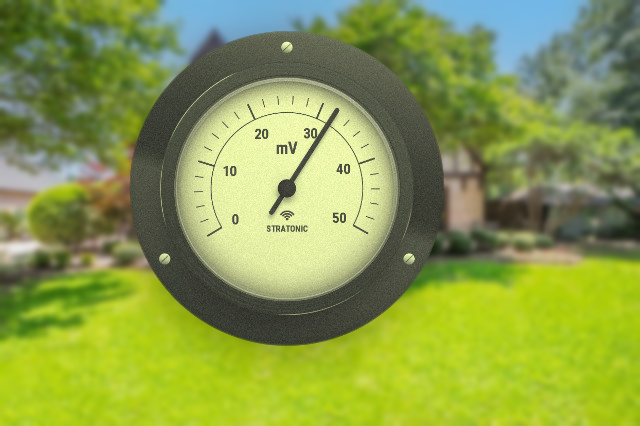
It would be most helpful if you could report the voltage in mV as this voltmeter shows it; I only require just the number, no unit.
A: 32
